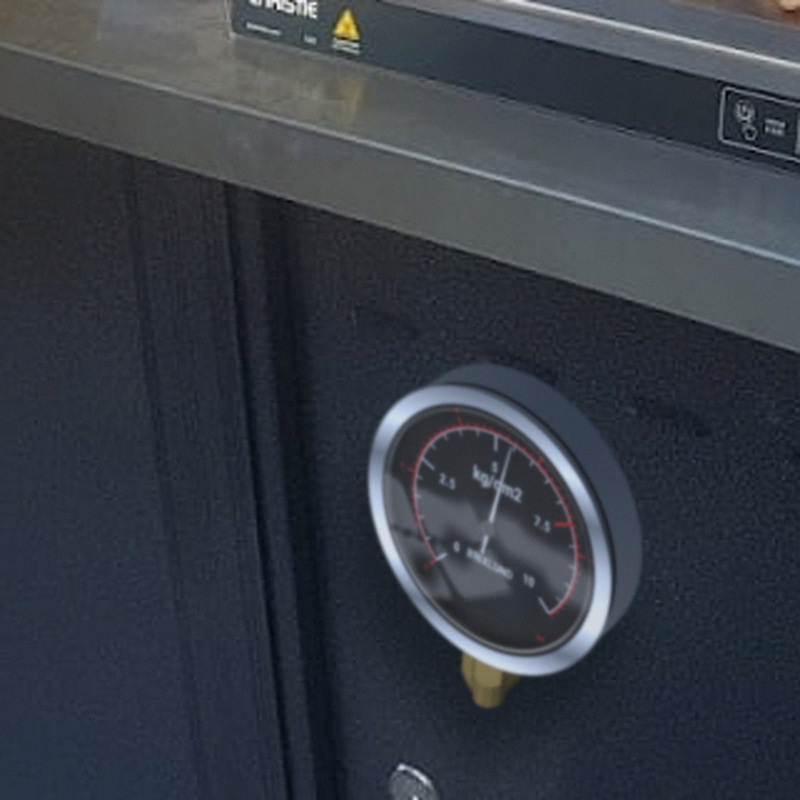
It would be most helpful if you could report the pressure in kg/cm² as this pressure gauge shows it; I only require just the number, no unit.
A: 5.5
